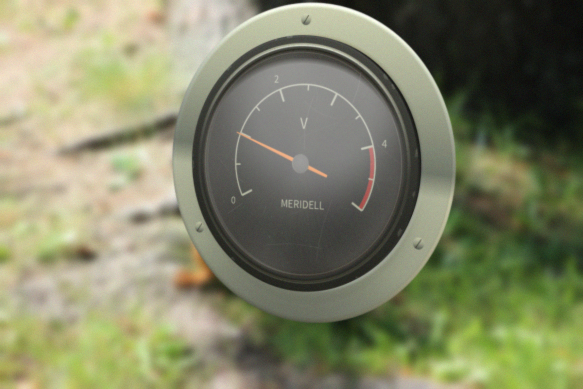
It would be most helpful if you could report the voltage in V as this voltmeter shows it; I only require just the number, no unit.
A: 1
